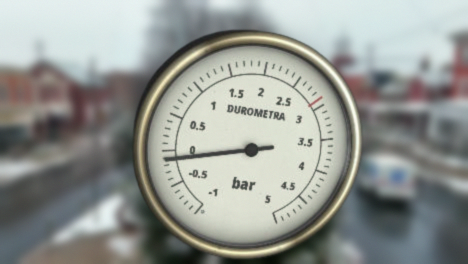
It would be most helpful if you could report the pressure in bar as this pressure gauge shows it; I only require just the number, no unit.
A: -0.1
